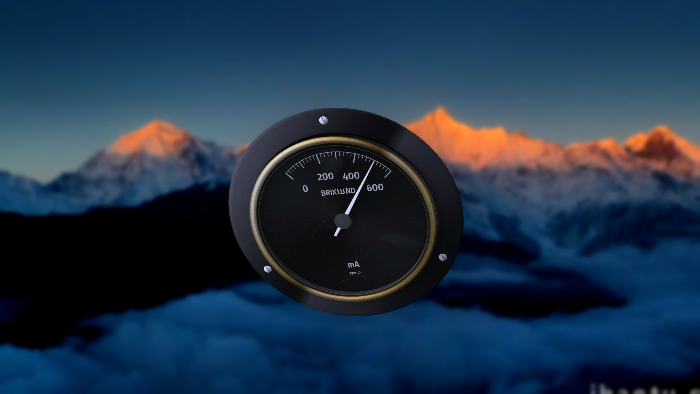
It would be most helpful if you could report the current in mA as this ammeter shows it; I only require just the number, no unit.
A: 500
